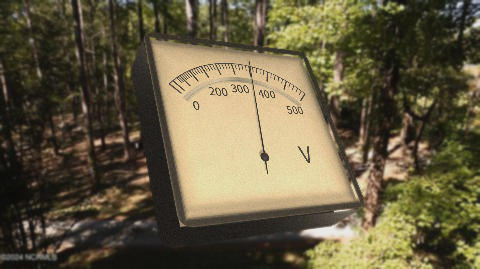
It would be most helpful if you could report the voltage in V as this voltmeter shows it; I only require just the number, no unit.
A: 350
